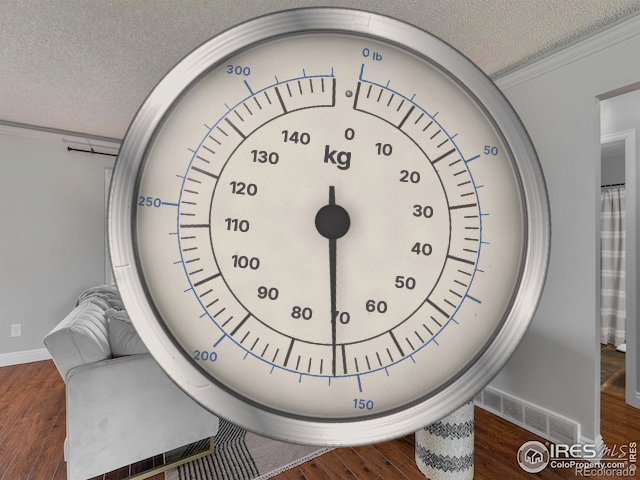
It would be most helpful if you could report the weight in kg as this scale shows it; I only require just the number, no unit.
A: 72
